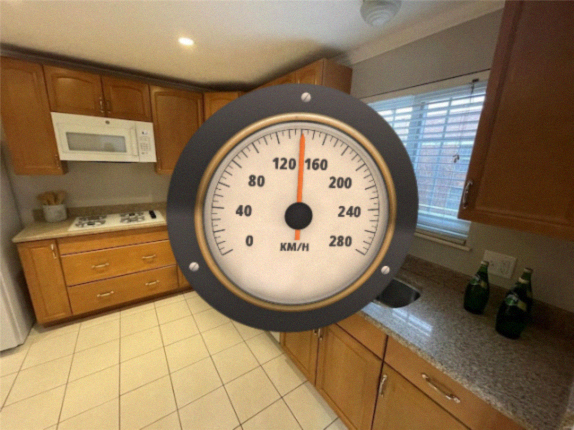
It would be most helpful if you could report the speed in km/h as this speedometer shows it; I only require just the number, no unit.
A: 140
